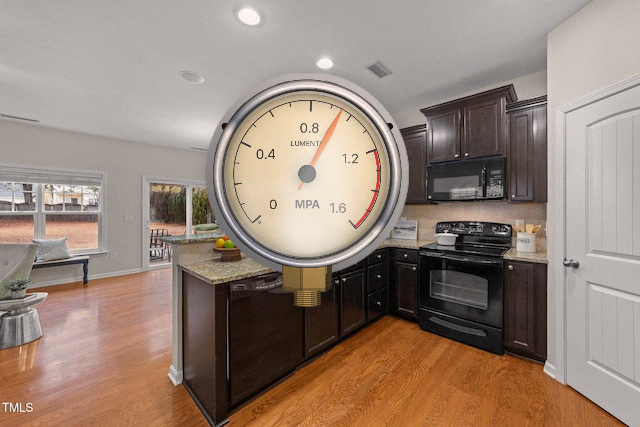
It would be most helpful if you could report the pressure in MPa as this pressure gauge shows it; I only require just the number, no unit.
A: 0.95
